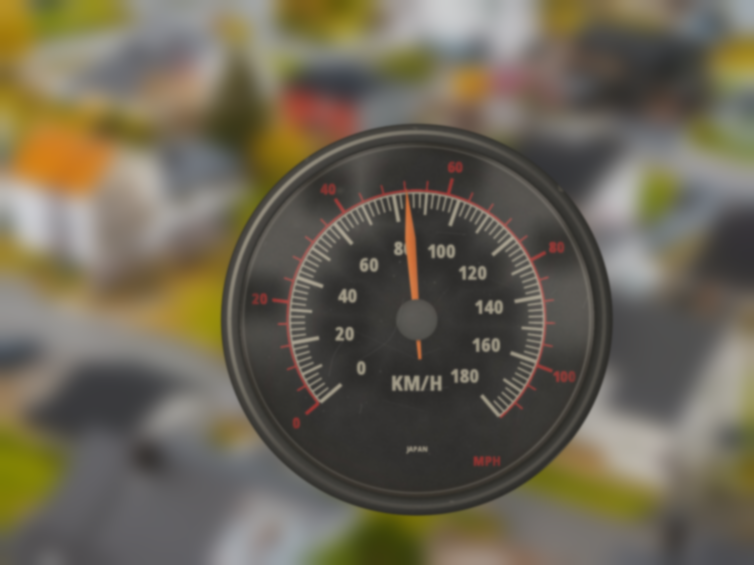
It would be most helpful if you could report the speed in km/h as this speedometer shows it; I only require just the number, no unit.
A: 84
